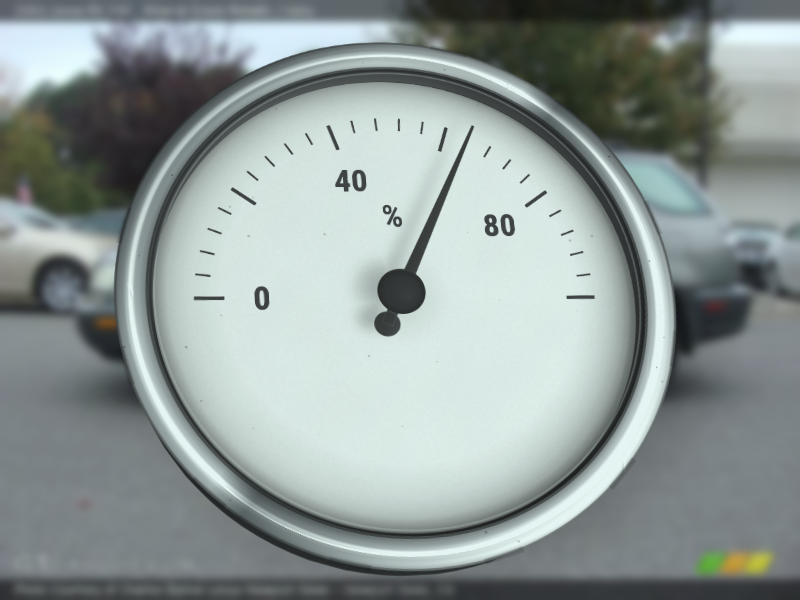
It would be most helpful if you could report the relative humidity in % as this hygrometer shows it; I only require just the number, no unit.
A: 64
